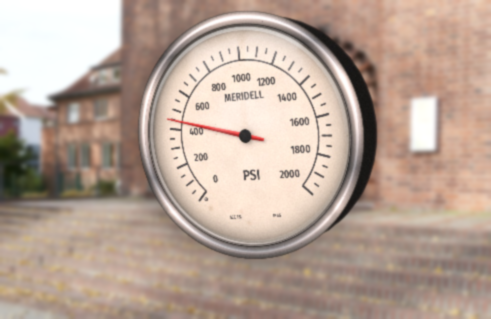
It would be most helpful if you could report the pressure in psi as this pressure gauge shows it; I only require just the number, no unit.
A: 450
